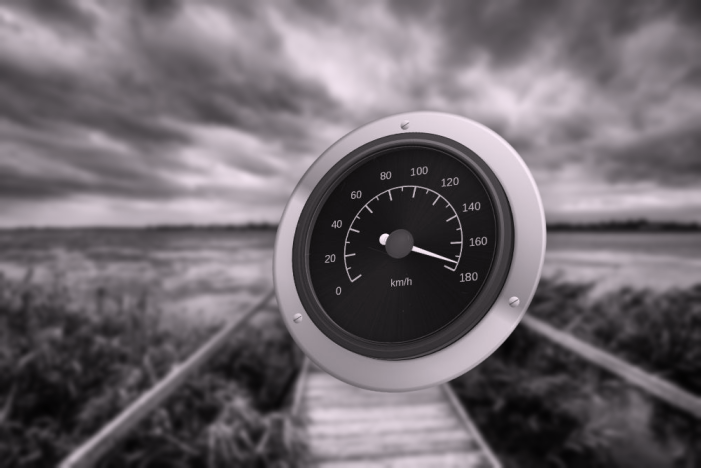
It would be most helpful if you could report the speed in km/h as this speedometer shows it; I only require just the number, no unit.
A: 175
